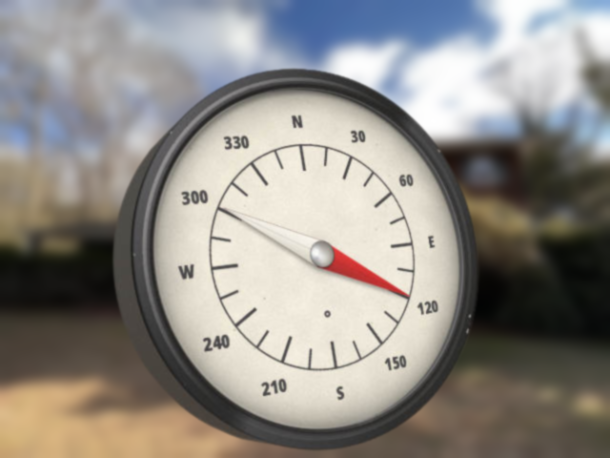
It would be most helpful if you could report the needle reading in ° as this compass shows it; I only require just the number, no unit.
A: 120
